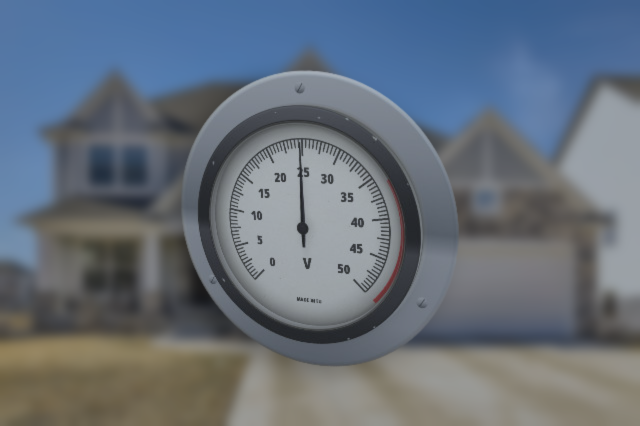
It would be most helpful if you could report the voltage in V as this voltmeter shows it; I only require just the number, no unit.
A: 25
